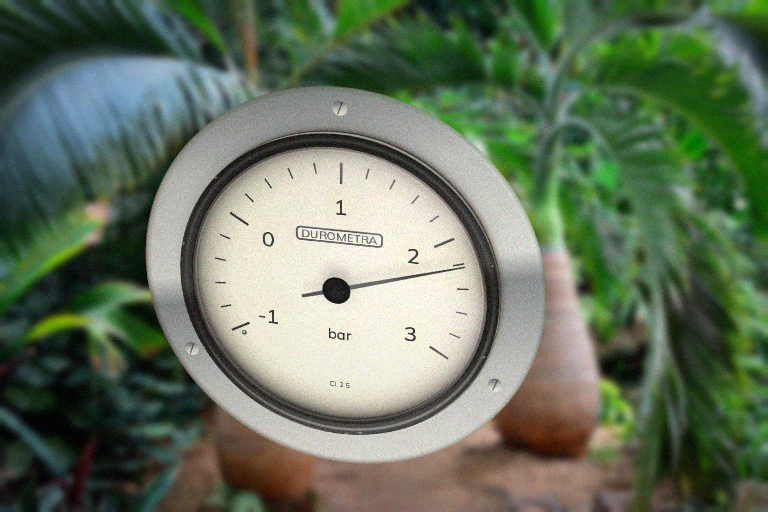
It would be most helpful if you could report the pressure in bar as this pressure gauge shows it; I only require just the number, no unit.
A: 2.2
